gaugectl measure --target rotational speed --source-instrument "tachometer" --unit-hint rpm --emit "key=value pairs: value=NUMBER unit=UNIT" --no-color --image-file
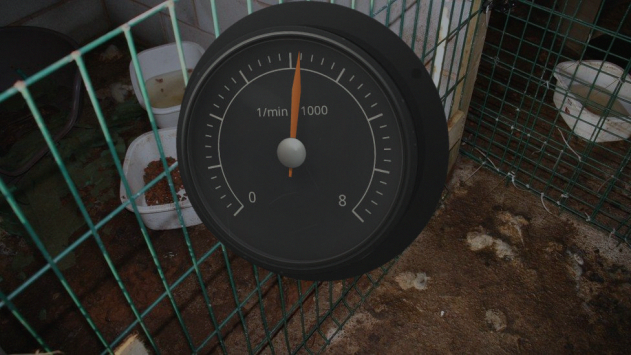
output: value=4200 unit=rpm
